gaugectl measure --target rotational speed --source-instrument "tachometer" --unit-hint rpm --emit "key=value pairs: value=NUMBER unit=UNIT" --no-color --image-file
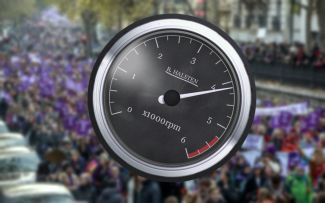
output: value=4125 unit=rpm
